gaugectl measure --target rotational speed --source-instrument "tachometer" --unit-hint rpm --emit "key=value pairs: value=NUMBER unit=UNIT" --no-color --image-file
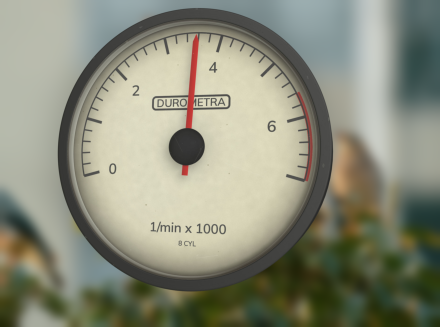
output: value=3600 unit=rpm
